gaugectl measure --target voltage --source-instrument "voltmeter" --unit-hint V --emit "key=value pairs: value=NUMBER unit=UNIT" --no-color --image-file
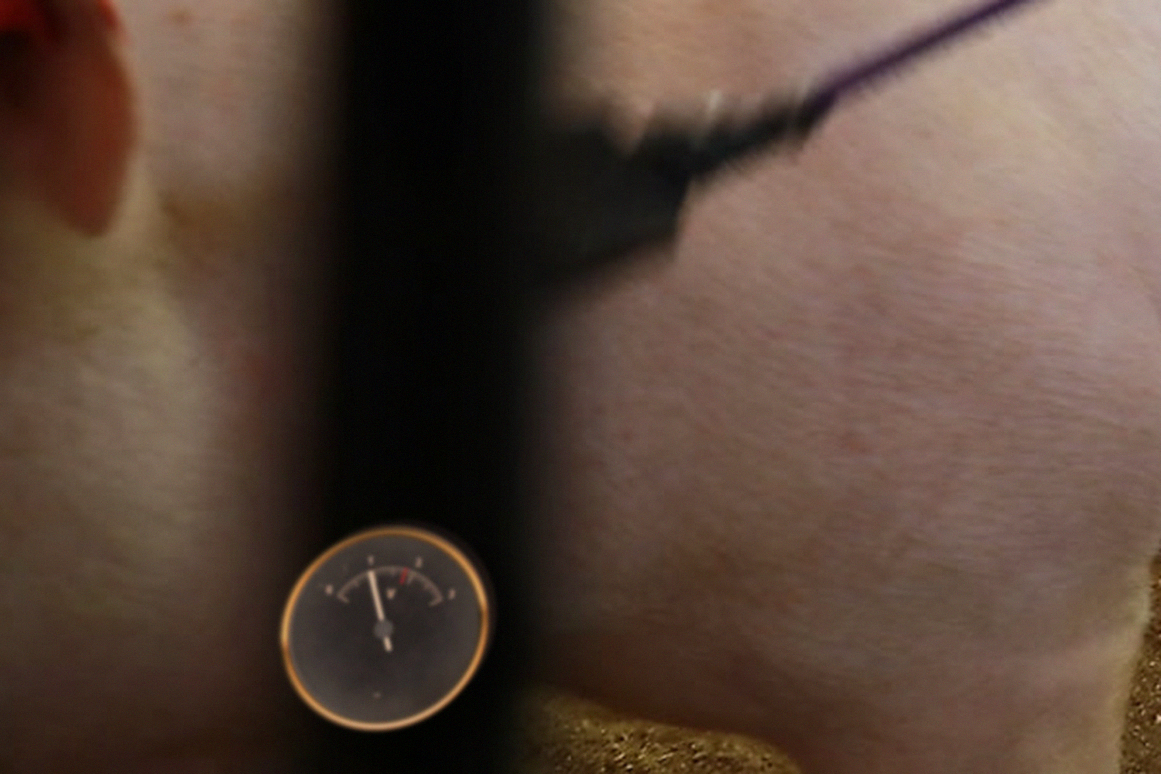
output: value=1 unit=V
